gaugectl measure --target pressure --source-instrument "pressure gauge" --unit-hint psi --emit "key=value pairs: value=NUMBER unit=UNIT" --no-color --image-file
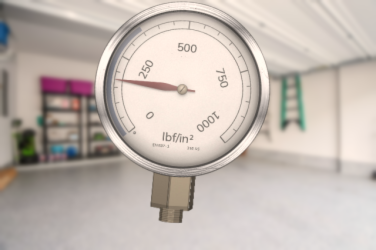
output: value=175 unit=psi
